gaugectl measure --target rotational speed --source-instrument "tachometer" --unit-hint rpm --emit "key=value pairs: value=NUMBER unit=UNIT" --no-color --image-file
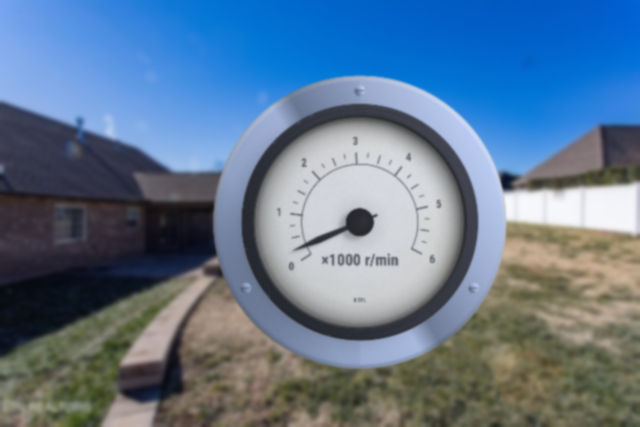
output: value=250 unit=rpm
